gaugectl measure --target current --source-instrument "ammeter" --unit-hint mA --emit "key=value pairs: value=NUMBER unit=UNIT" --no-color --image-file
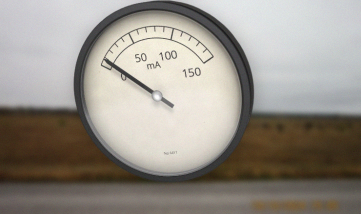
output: value=10 unit=mA
